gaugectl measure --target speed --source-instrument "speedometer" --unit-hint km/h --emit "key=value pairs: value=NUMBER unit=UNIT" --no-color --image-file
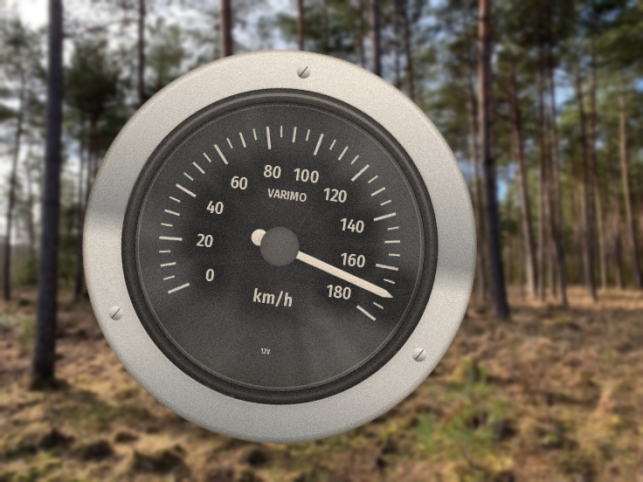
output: value=170 unit=km/h
